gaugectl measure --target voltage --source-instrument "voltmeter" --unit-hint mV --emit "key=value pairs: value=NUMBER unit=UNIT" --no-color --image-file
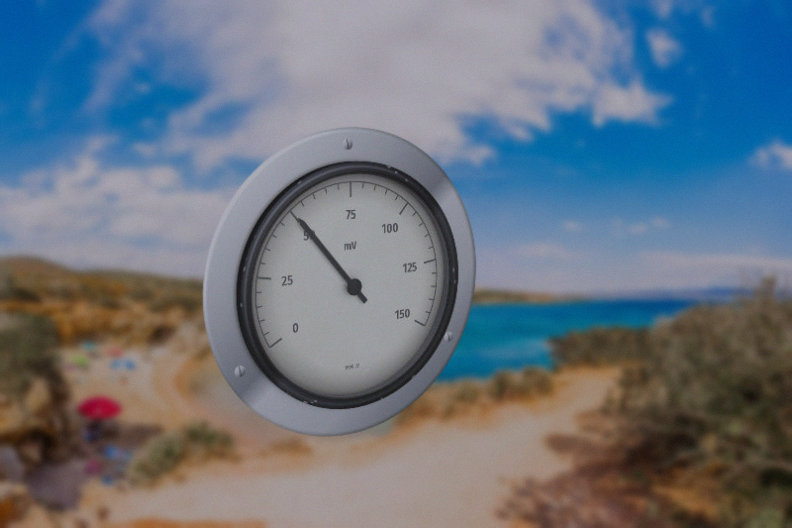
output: value=50 unit=mV
